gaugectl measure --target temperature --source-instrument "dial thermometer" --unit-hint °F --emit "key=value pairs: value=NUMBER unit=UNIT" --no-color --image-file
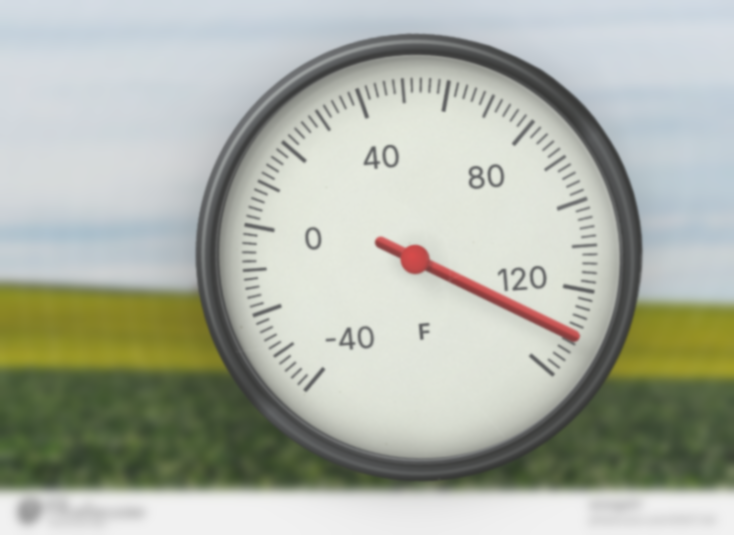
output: value=130 unit=°F
